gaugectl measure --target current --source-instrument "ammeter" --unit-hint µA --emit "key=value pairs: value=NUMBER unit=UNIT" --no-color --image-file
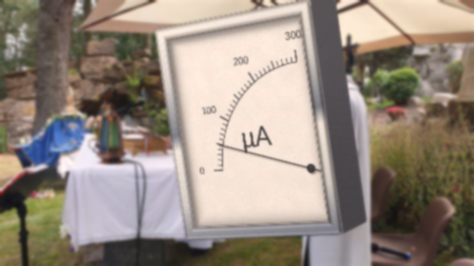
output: value=50 unit=µA
